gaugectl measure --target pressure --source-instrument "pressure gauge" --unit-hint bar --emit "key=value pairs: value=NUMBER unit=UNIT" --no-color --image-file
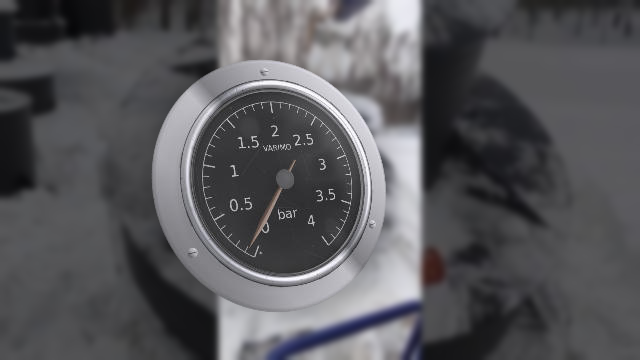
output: value=0.1 unit=bar
